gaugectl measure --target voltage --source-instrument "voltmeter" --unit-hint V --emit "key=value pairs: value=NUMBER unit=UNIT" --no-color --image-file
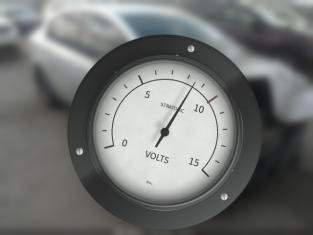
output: value=8.5 unit=V
